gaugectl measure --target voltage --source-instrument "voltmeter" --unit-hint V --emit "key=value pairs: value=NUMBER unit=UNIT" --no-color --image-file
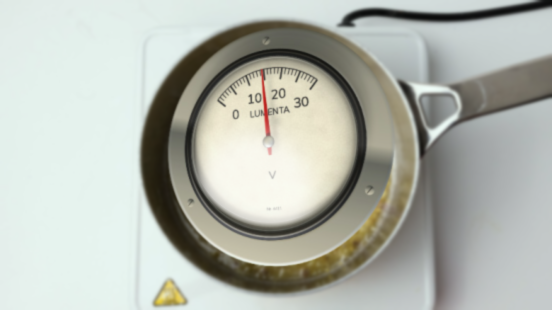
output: value=15 unit=V
